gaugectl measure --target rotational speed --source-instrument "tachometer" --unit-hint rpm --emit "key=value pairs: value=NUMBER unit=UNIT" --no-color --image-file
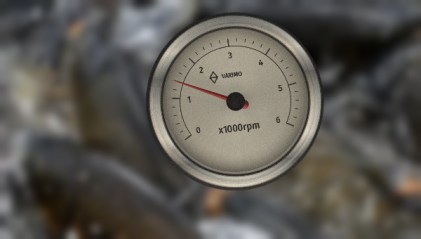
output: value=1400 unit=rpm
